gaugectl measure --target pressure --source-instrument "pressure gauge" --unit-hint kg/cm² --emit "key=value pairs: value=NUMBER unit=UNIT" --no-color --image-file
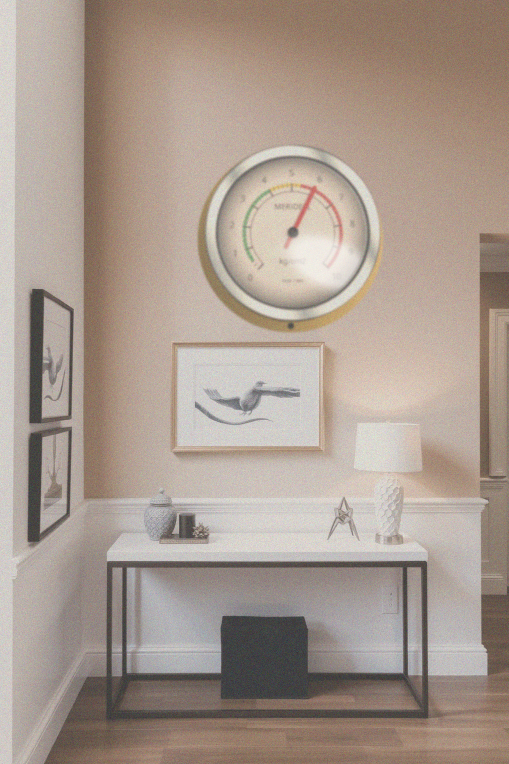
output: value=6 unit=kg/cm²
